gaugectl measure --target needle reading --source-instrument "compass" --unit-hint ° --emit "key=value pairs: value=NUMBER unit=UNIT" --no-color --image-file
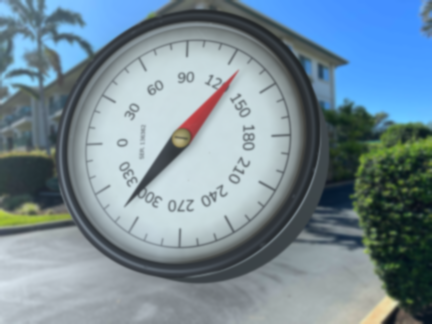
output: value=130 unit=°
